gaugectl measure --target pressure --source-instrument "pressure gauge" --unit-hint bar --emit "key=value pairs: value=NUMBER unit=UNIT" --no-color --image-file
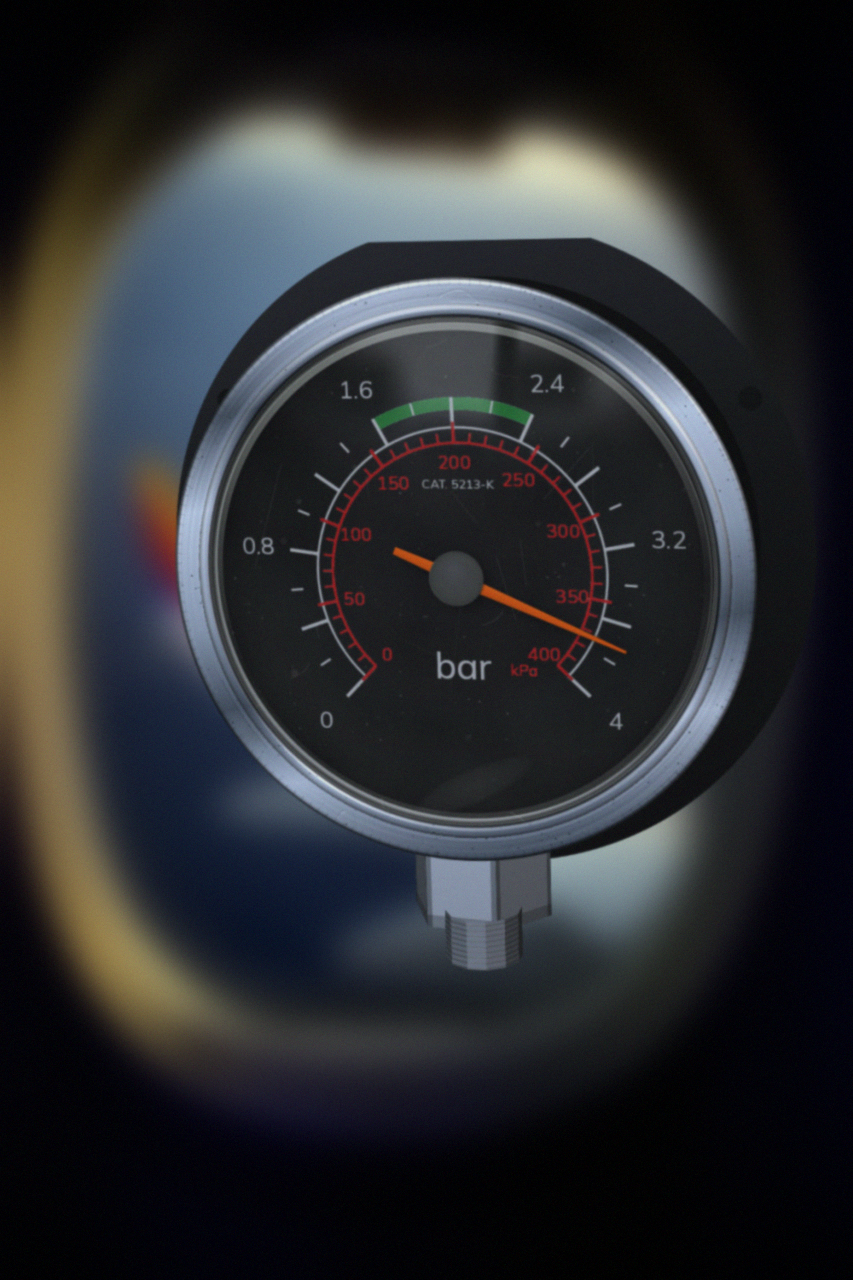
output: value=3.7 unit=bar
